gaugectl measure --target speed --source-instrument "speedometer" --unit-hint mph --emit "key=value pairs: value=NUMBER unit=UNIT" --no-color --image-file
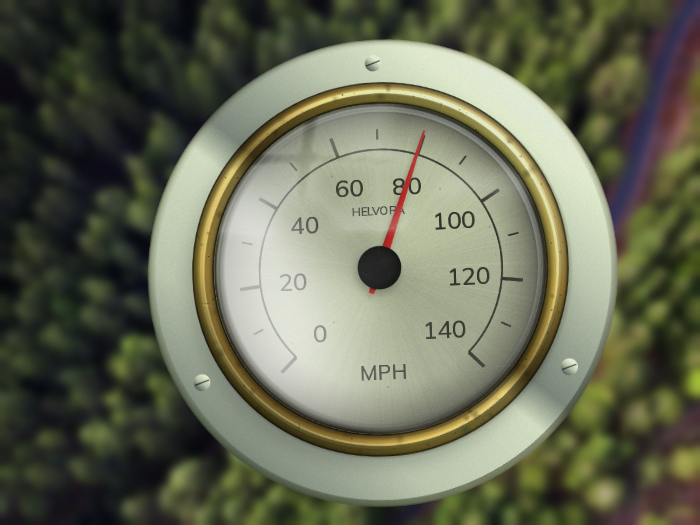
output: value=80 unit=mph
